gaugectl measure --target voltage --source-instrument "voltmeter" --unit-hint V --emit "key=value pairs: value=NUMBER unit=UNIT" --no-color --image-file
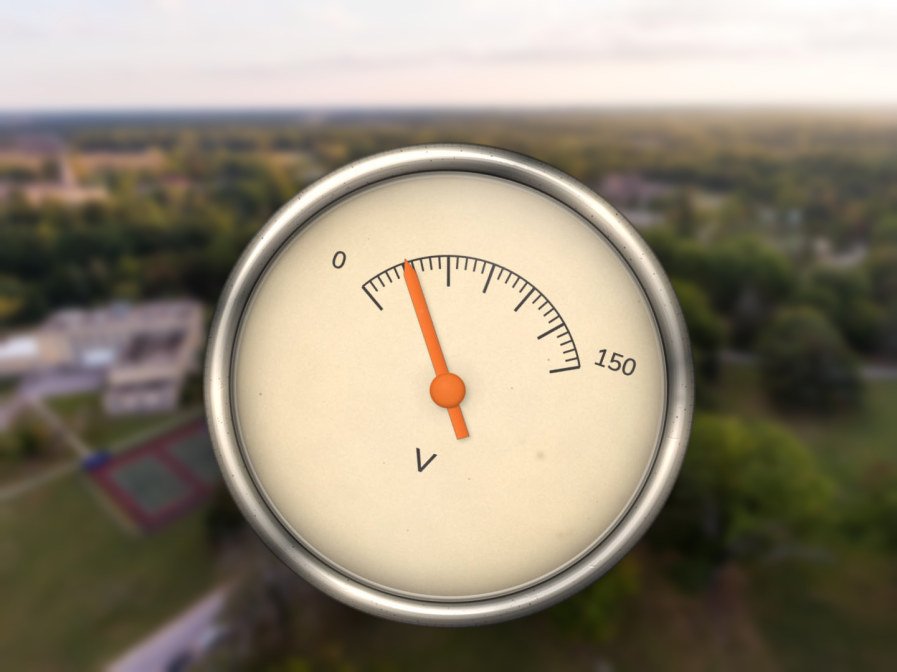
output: value=27.5 unit=V
